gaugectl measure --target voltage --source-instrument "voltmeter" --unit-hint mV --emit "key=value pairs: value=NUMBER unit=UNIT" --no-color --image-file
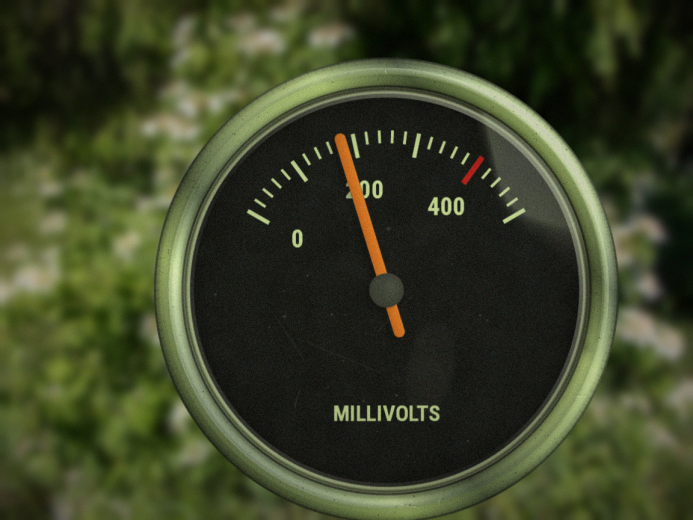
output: value=180 unit=mV
